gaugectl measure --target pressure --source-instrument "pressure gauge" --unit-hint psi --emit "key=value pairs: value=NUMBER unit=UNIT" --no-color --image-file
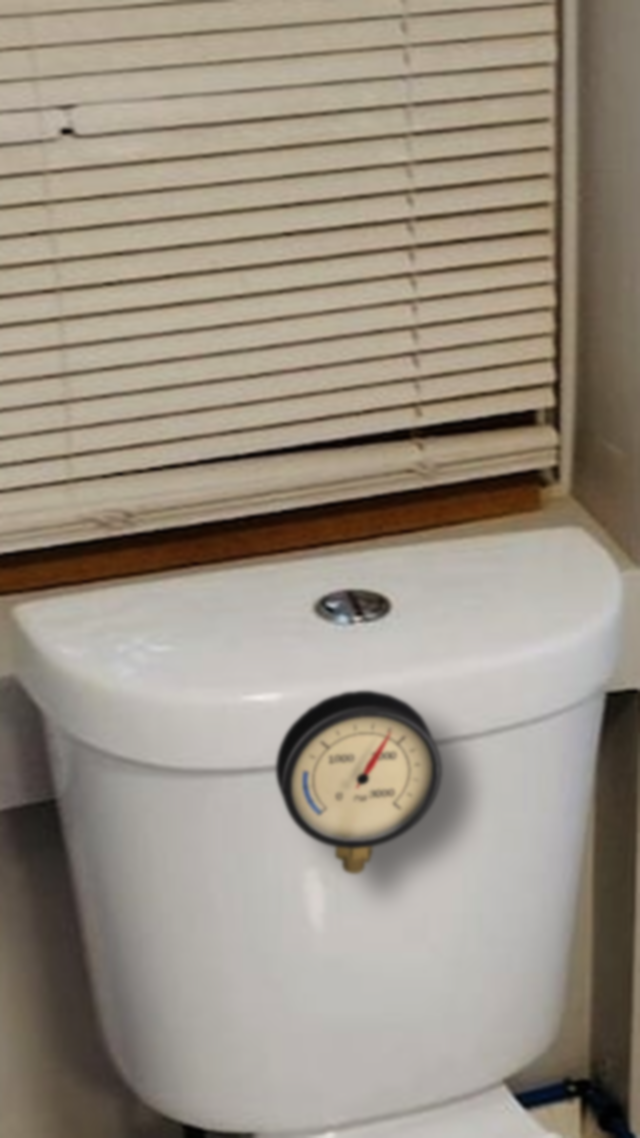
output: value=1800 unit=psi
